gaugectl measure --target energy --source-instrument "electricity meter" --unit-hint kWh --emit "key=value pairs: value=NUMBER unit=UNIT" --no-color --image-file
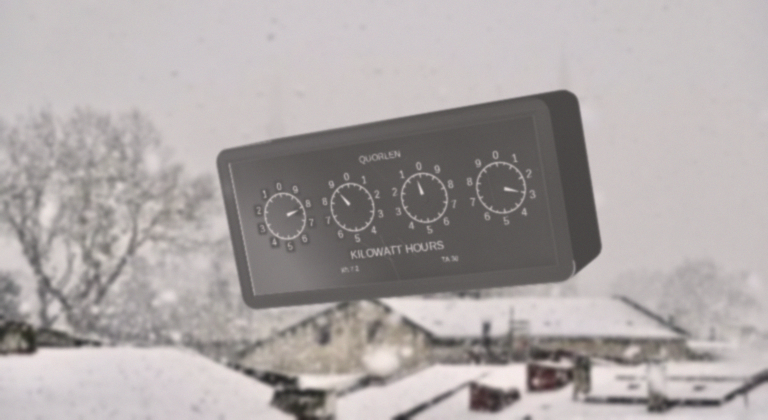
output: value=7903 unit=kWh
